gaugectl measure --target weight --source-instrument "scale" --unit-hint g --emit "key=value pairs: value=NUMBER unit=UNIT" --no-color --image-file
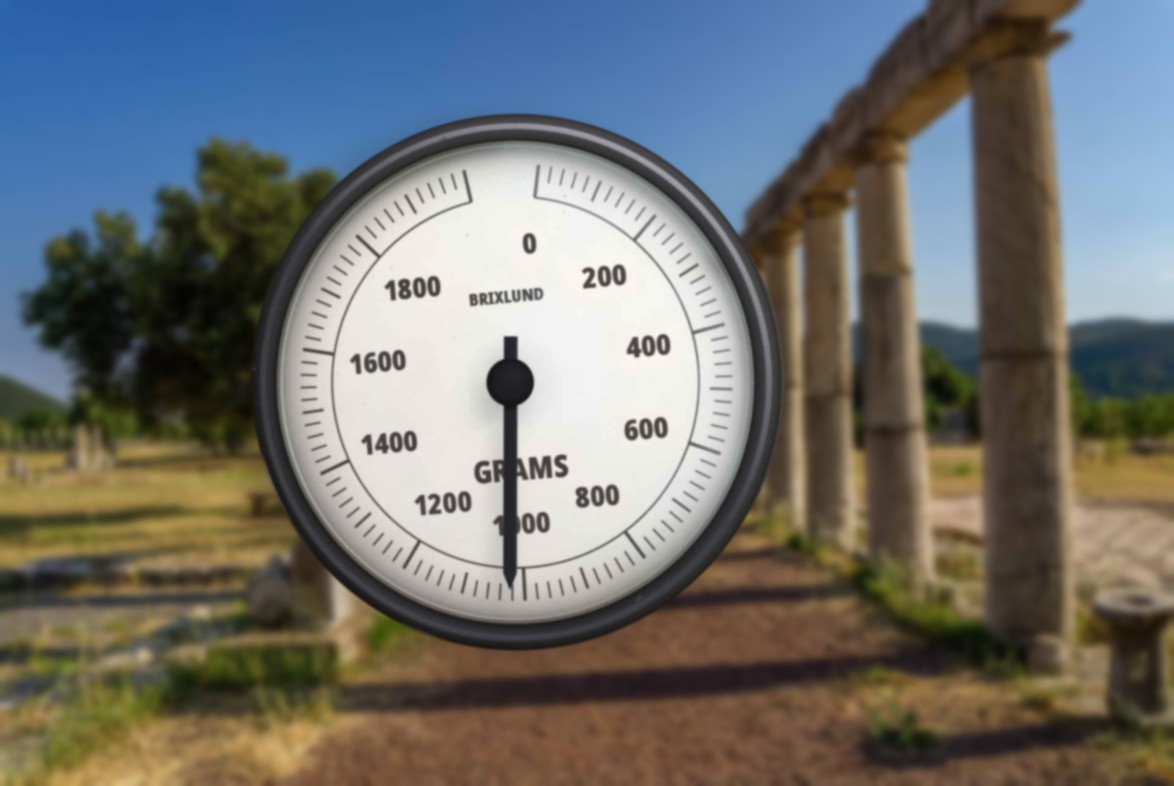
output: value=1020 unit=g
